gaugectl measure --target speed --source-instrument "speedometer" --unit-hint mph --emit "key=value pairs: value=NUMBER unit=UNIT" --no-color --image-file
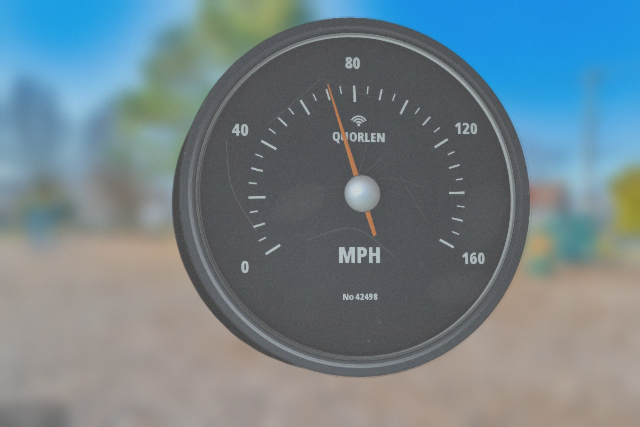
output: value=70 unit=mph
